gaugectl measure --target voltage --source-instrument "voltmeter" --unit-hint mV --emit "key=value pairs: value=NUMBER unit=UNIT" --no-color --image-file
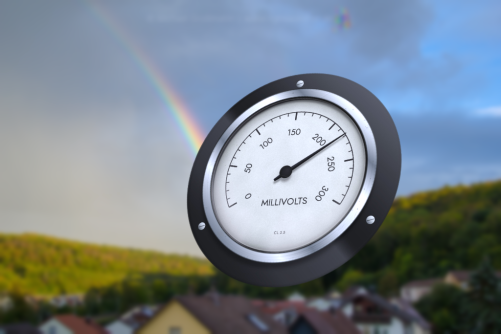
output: value=220 unit=mV
